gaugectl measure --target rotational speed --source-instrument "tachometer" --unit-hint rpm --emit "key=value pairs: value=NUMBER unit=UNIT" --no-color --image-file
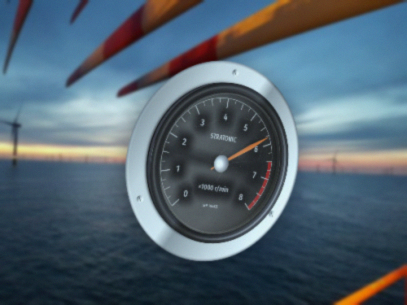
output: value=5750 unit=rpm
